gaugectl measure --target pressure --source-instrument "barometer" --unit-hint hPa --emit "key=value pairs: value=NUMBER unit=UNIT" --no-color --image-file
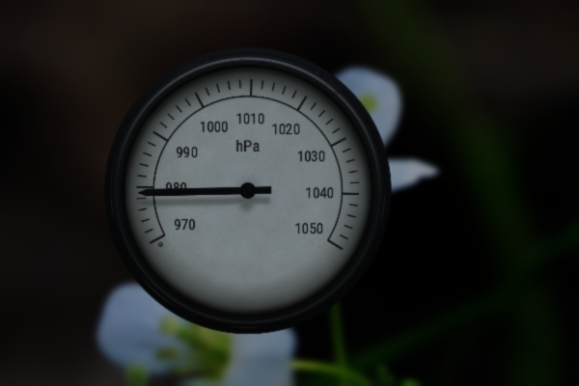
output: value=979 unit=hPa
